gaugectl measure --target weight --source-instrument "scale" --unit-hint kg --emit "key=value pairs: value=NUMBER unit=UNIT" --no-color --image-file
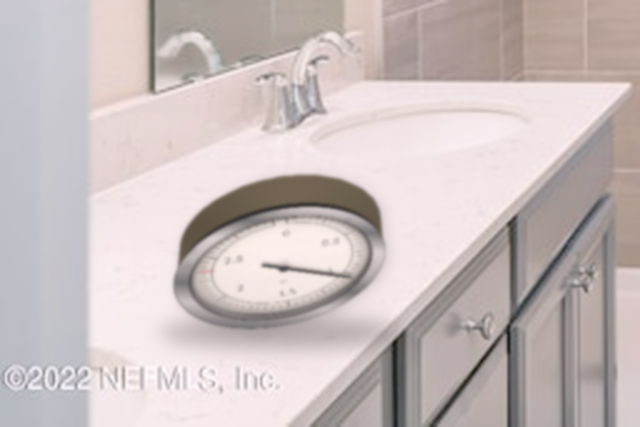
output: value=1 unit=kg
